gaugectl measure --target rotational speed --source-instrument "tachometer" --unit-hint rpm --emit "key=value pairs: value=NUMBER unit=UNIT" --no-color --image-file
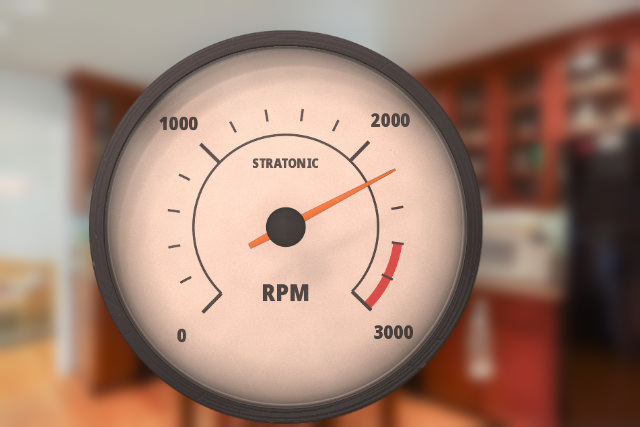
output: value=2200 unit=rpm
